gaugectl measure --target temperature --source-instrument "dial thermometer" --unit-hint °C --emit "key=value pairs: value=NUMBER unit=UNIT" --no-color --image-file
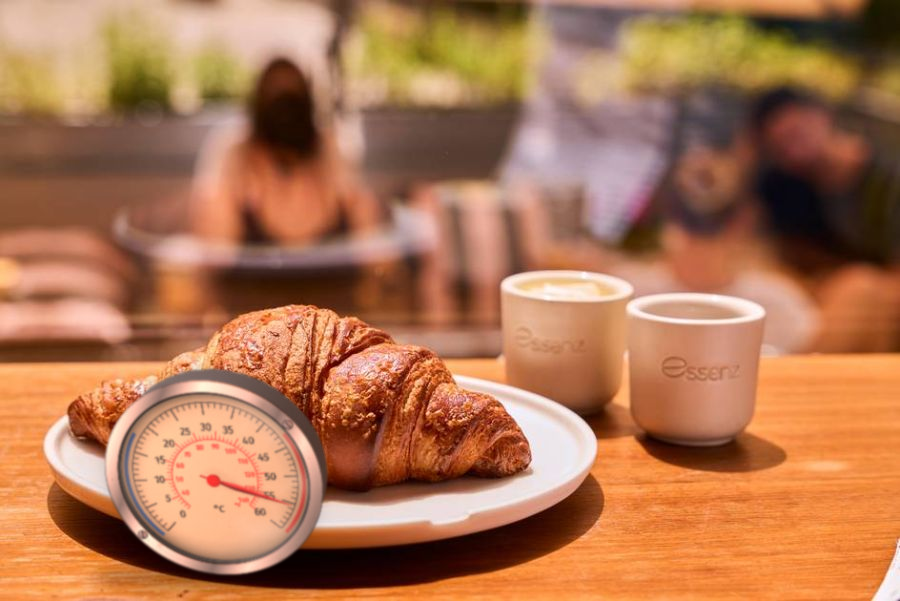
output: value=55 unit=°C
